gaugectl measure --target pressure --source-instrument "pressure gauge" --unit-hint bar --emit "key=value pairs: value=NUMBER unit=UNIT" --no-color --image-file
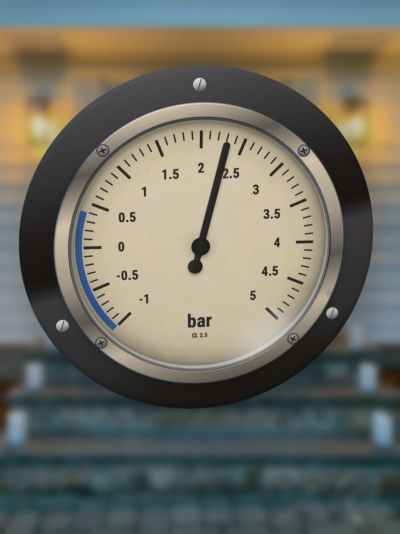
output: value=2.3 unit=bar
